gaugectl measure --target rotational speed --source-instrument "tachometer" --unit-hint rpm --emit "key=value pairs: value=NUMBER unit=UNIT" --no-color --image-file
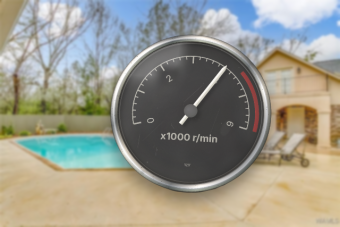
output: value=4000 unit=rpm
